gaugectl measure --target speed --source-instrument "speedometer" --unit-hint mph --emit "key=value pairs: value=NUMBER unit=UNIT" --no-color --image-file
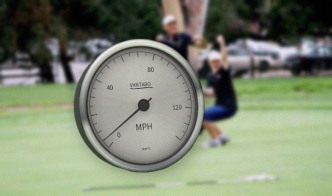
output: value=5 unit=mph
